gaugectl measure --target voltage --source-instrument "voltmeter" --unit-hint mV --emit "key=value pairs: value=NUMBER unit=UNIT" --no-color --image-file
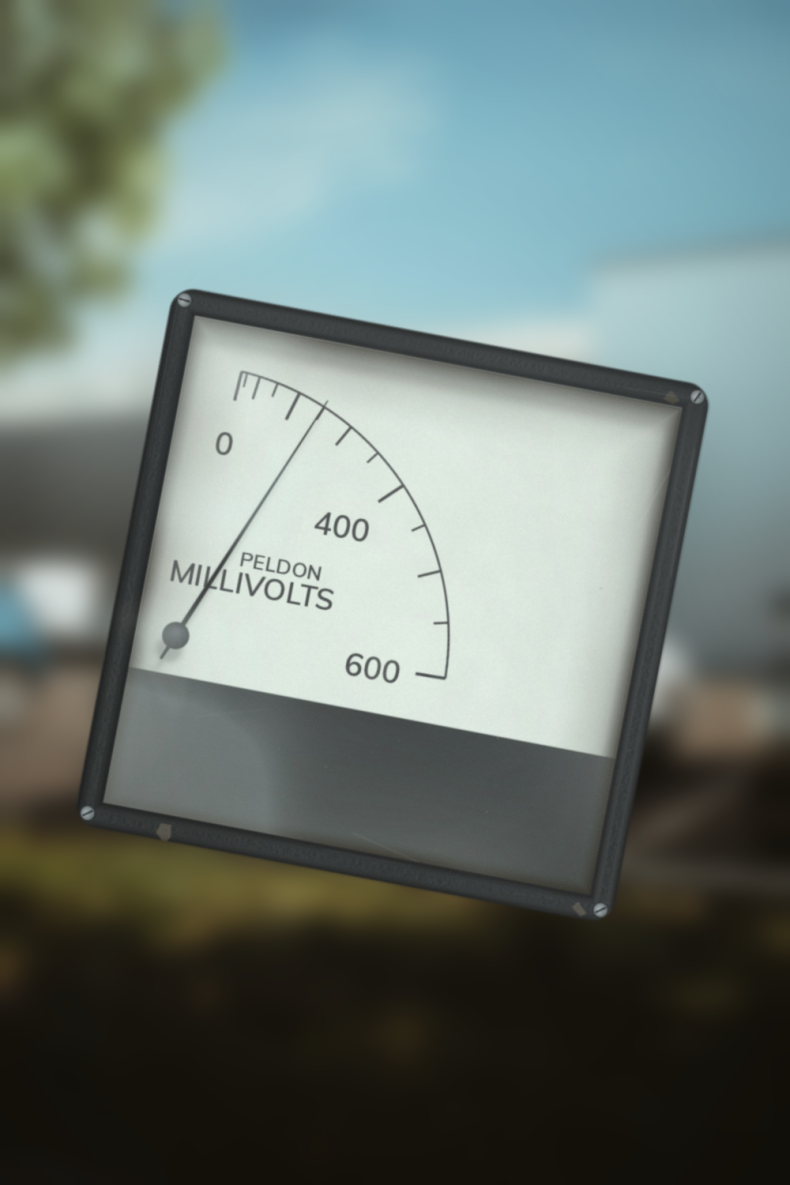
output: value=250 unit=mV
